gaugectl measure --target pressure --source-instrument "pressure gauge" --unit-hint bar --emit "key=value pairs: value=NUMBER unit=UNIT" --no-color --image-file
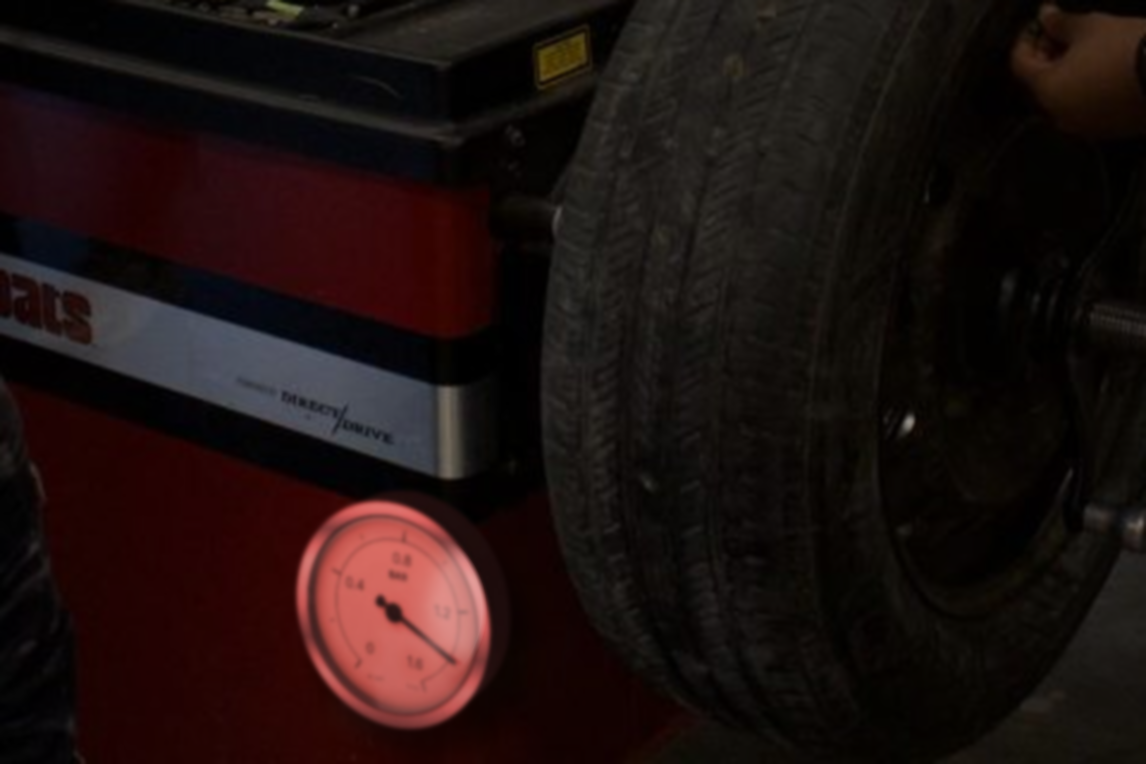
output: value=1.4 unit=bar
